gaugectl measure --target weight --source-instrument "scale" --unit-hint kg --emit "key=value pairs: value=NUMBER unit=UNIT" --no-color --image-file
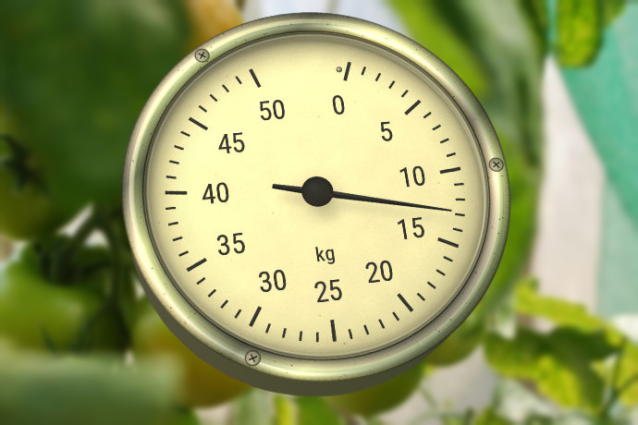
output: value=13 unit=kg
